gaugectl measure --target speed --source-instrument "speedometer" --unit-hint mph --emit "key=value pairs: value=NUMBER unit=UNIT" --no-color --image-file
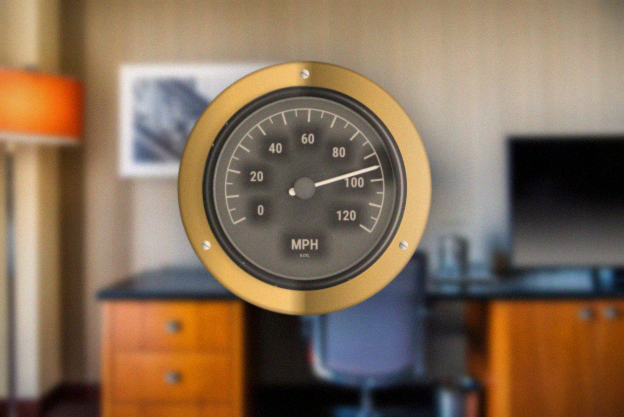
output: value=95 unit=mph
